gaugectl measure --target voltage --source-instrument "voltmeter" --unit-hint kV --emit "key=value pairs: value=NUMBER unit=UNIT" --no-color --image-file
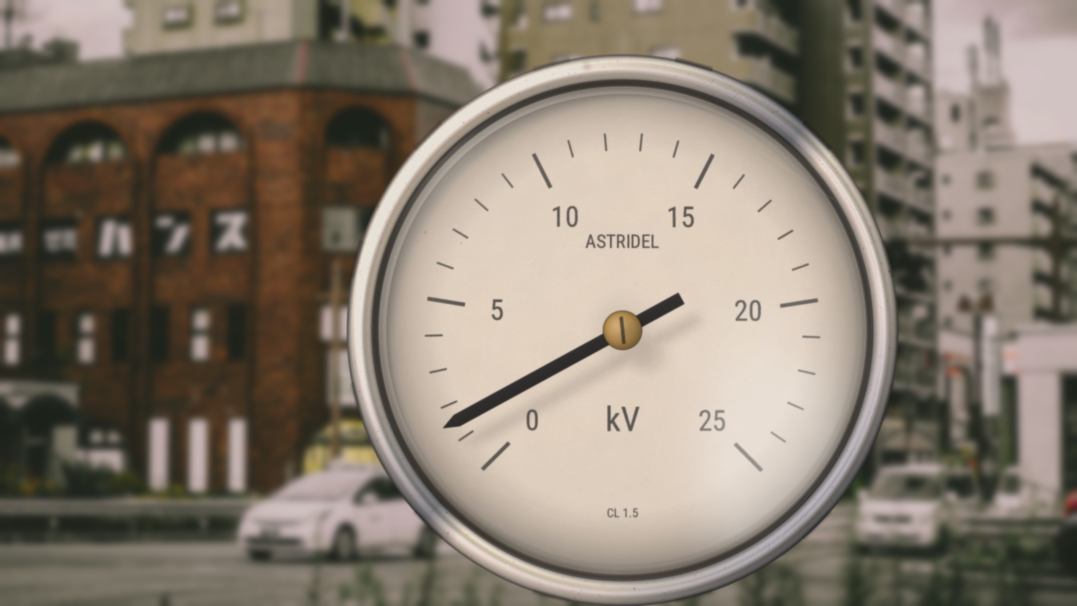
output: value=1.5 unit=kV
